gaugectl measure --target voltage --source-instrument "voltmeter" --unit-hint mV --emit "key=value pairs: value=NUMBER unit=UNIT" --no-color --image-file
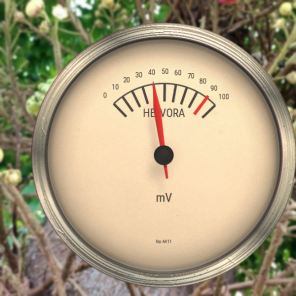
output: value=40 unit=mV
